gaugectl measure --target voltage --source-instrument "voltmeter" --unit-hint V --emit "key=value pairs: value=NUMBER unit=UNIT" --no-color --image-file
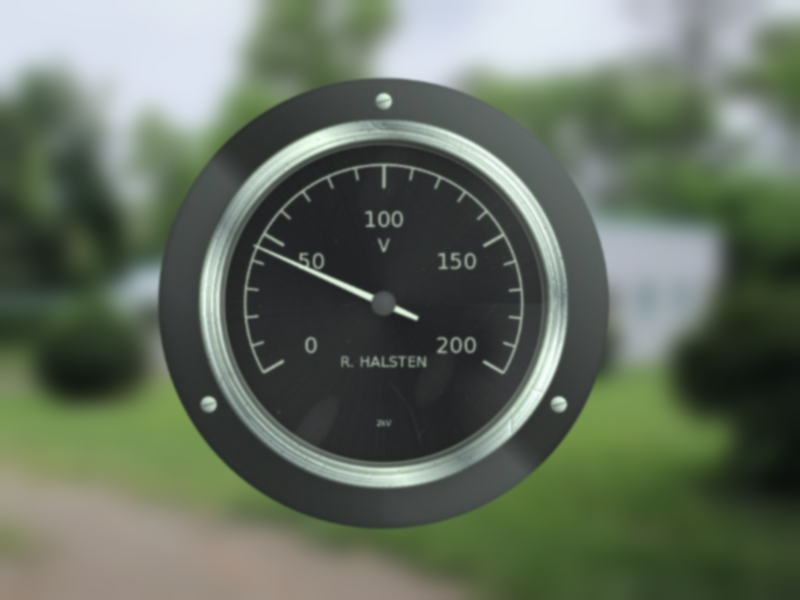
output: value=45 unit=V
